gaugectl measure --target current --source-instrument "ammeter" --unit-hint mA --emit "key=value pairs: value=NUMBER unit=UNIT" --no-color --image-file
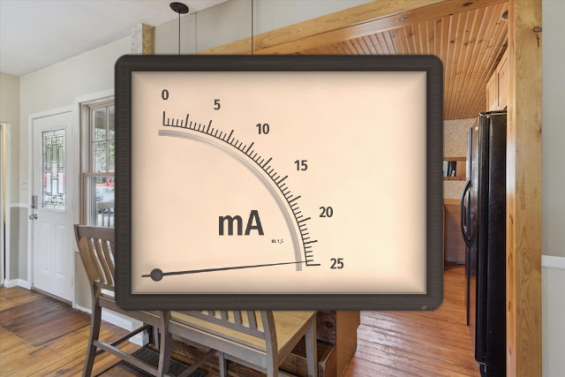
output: value=24.5 unit=mA
